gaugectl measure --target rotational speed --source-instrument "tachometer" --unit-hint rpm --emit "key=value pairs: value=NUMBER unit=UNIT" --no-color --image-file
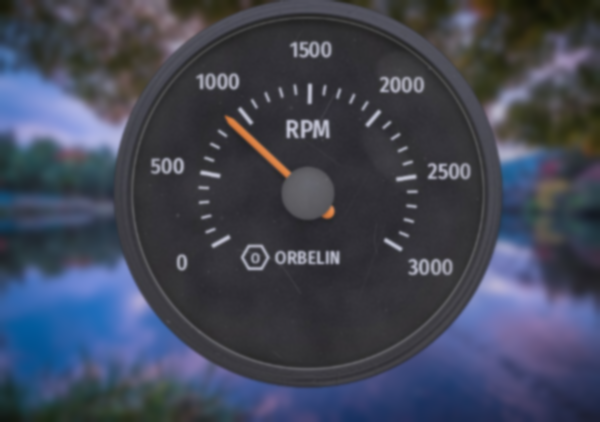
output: value=900 unit=rpm
